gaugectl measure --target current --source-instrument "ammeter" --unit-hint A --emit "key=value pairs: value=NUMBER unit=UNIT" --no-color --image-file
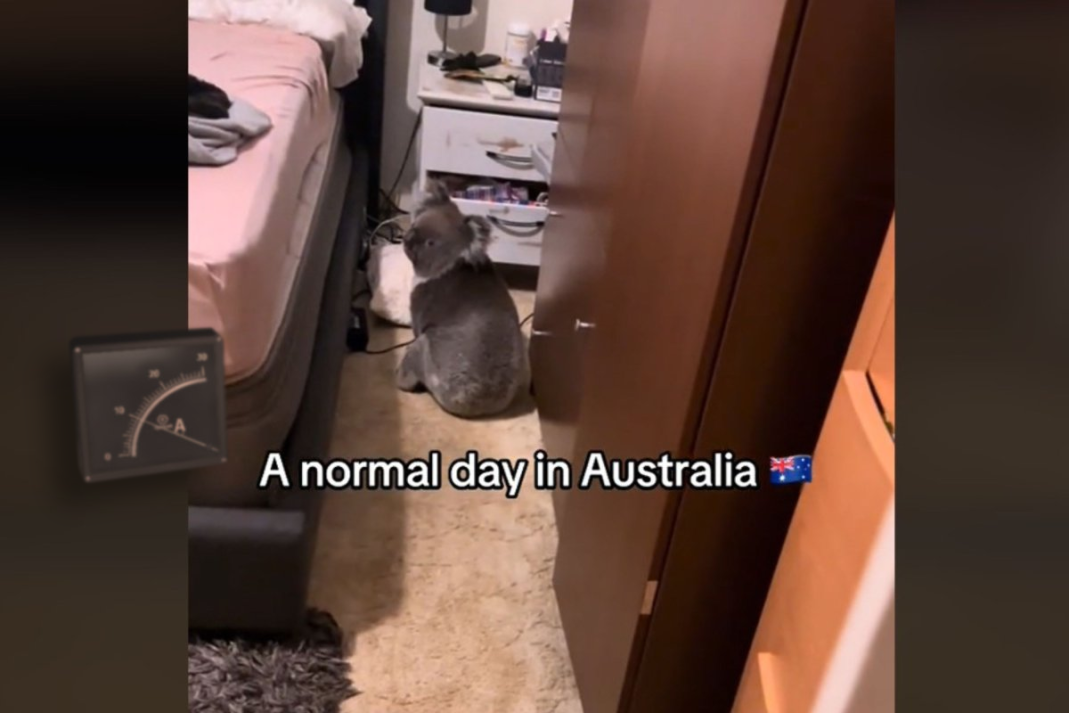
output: value=10 unit=A
